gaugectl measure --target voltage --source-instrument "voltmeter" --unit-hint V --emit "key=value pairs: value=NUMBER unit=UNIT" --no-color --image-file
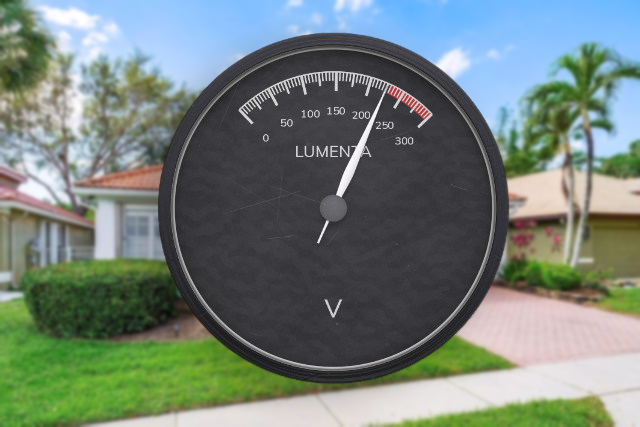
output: value=225 unit=V
